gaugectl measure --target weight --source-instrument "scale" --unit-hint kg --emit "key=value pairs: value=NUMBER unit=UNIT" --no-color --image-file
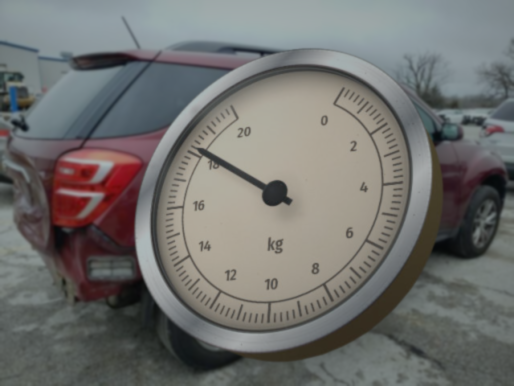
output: value=18.2 unit=kg
